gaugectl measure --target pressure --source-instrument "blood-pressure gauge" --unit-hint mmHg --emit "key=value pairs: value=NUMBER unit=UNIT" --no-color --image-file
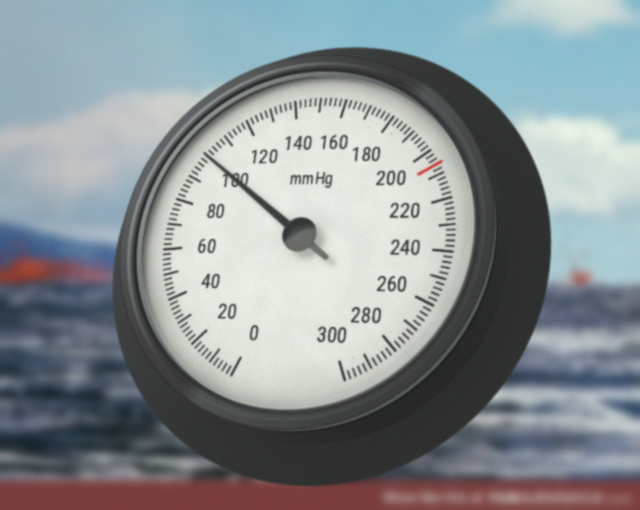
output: value=100 unit=mmHg
